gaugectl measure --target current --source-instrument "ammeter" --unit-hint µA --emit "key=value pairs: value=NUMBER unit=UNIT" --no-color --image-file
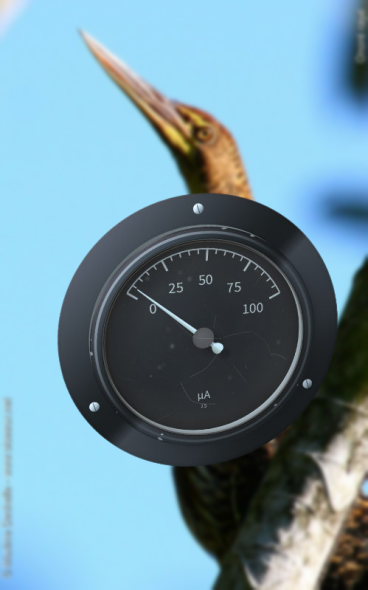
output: value=5 unit=µA
